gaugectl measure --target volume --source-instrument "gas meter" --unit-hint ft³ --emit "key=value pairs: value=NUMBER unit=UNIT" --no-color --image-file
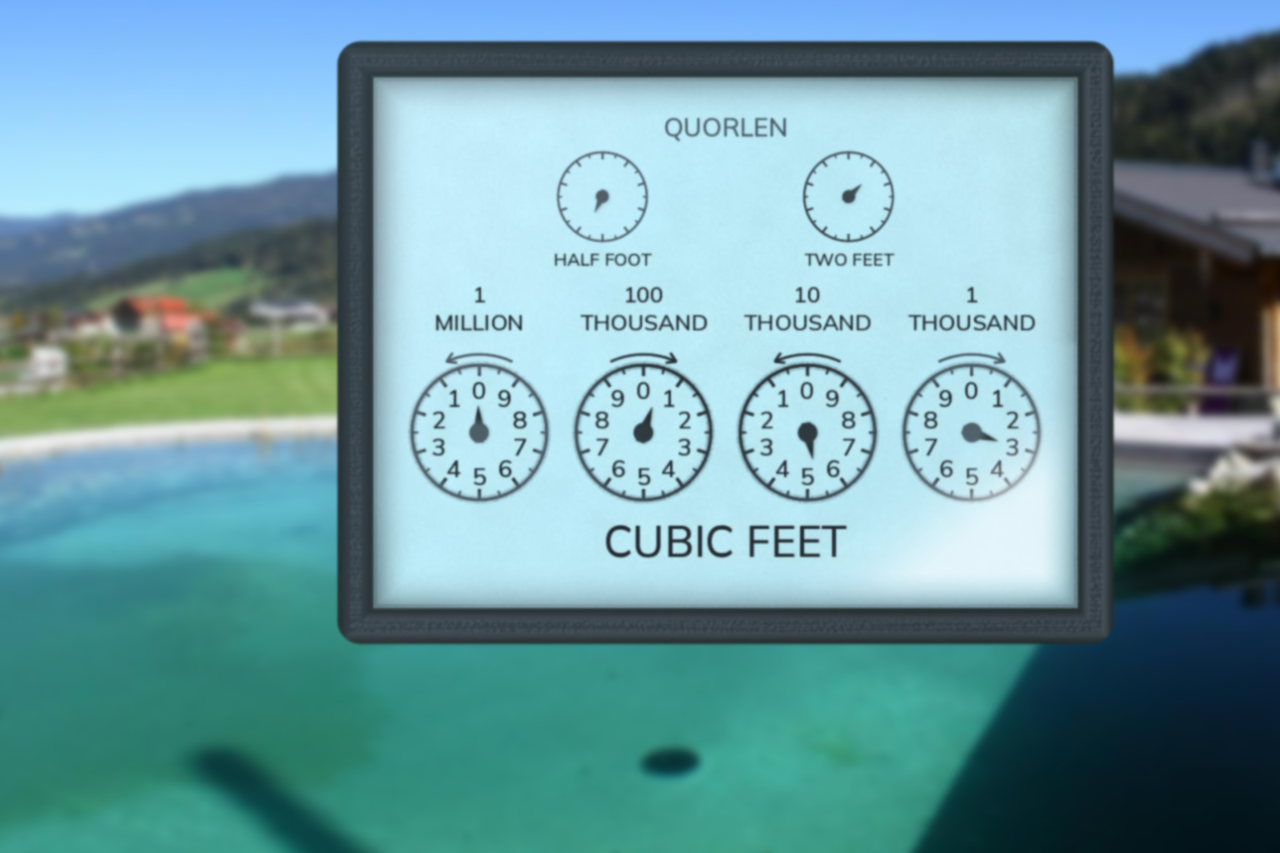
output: value=5300 unit=ft³
